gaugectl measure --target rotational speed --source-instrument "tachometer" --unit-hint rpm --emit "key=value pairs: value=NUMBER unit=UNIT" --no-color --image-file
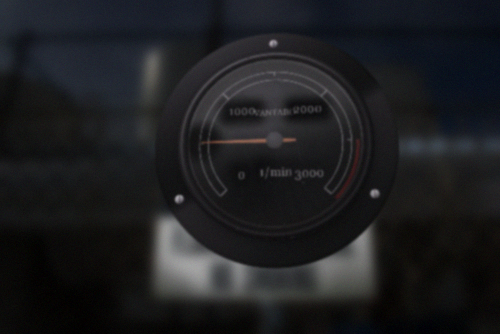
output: value=500 unit=rpm
